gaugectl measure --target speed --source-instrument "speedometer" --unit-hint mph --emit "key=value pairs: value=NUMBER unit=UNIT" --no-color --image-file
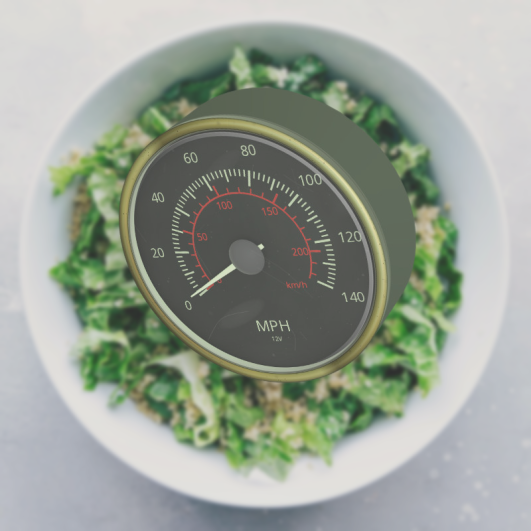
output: value=2 unit=mph
